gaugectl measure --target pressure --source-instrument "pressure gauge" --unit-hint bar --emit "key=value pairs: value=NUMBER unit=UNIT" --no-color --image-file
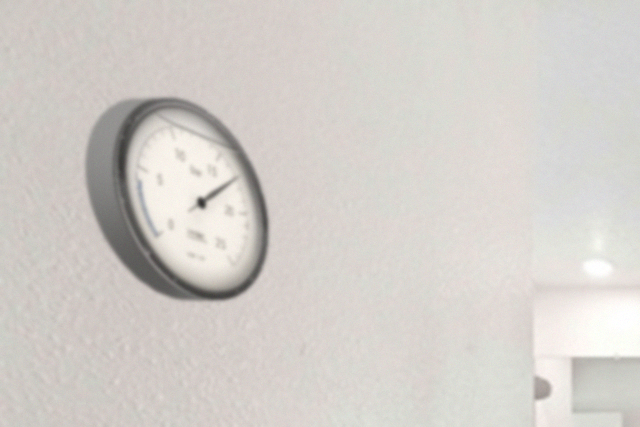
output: value=17 unit=bar
